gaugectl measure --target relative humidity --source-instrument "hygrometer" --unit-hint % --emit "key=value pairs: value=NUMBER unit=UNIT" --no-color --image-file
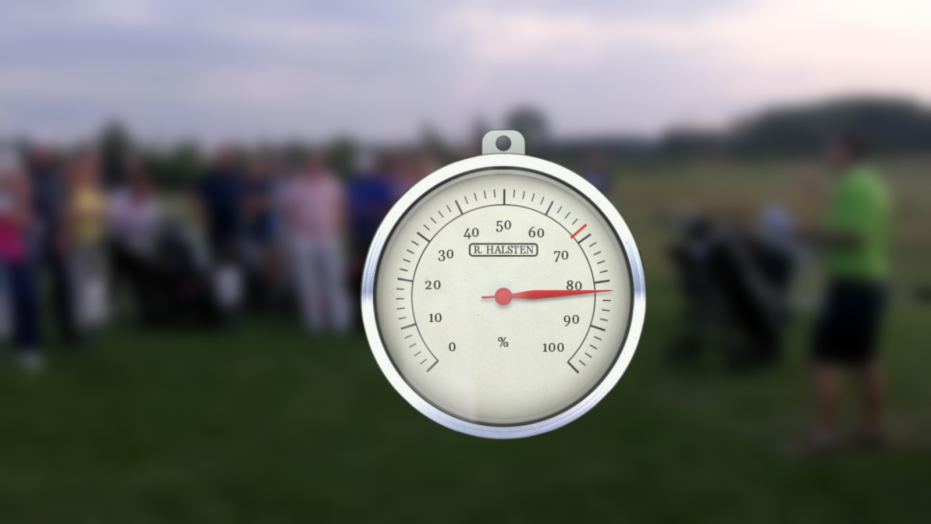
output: value=82 unit=%
